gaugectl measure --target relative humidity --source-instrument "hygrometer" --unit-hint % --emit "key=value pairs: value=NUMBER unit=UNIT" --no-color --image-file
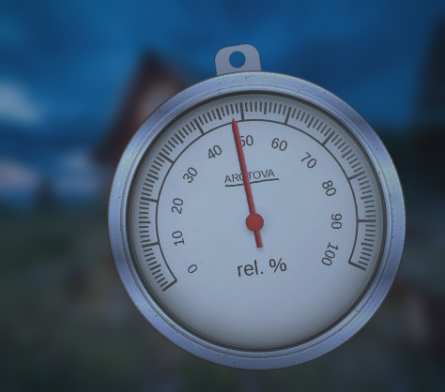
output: value=48 unit=%
